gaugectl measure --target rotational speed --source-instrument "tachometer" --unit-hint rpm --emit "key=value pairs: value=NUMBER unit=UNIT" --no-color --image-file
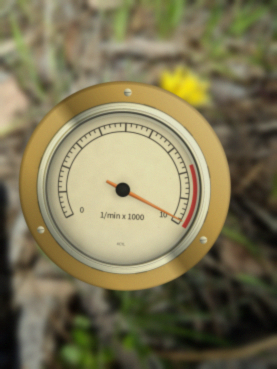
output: value=9800 unit=rpm
